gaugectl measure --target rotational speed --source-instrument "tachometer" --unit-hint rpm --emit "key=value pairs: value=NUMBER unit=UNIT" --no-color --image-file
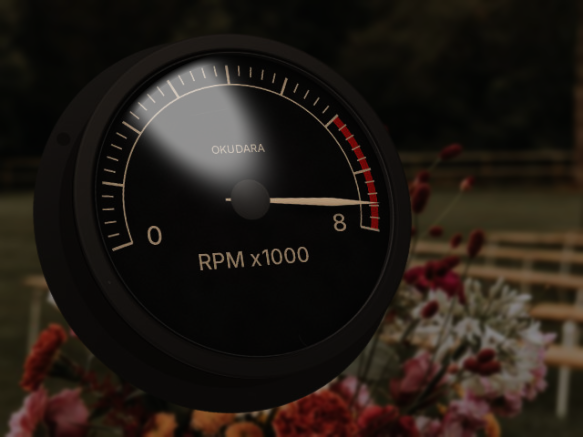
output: value=7600 unit=rpm
